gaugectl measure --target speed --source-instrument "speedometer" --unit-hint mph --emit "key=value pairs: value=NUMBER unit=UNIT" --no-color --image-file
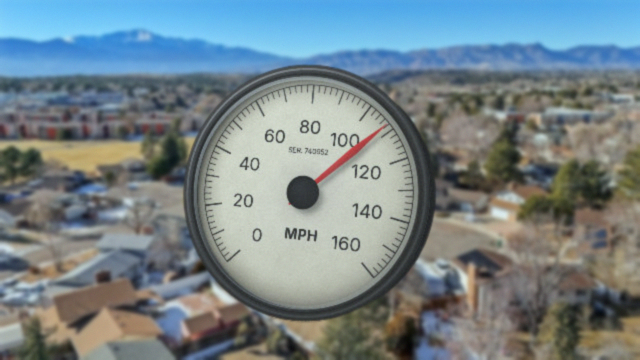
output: value=108 unit=mph
